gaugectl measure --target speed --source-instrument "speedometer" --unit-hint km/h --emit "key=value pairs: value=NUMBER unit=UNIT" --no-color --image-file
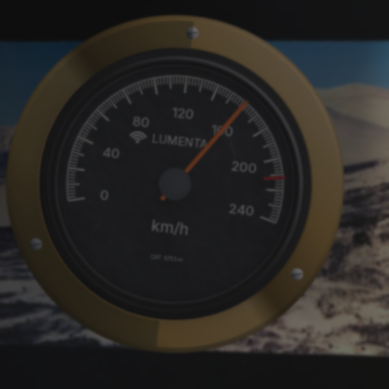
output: value=160 unit=km/h
